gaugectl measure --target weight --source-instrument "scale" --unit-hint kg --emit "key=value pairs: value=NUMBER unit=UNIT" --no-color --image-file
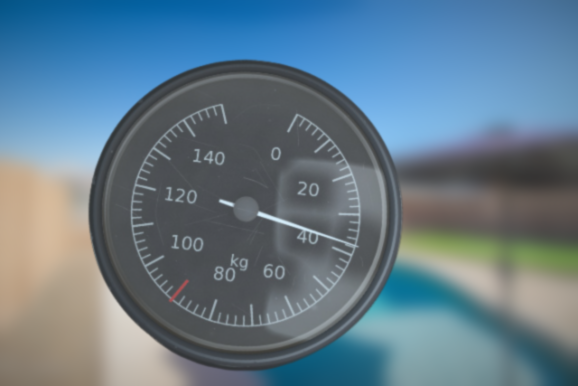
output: value=38 unit=kg
